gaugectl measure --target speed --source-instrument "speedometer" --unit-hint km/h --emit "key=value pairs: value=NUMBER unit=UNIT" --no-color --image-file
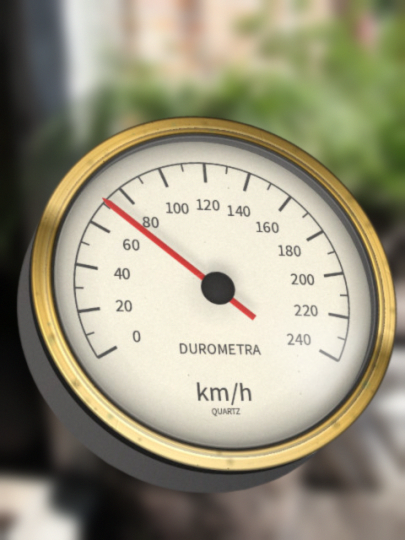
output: value=70 unit=km/h
